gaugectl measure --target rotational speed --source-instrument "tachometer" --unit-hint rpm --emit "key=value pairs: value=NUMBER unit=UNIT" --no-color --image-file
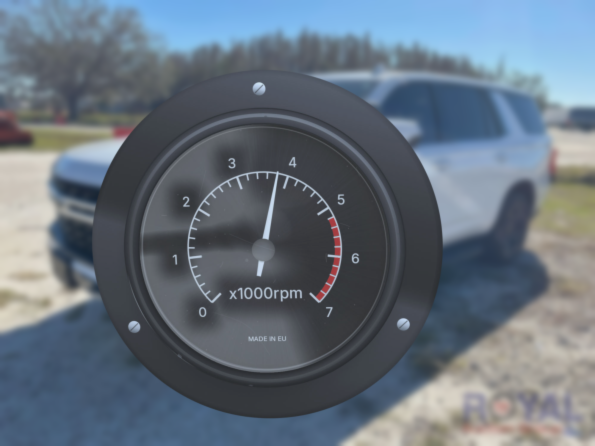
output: value=3800 unit=rpm
